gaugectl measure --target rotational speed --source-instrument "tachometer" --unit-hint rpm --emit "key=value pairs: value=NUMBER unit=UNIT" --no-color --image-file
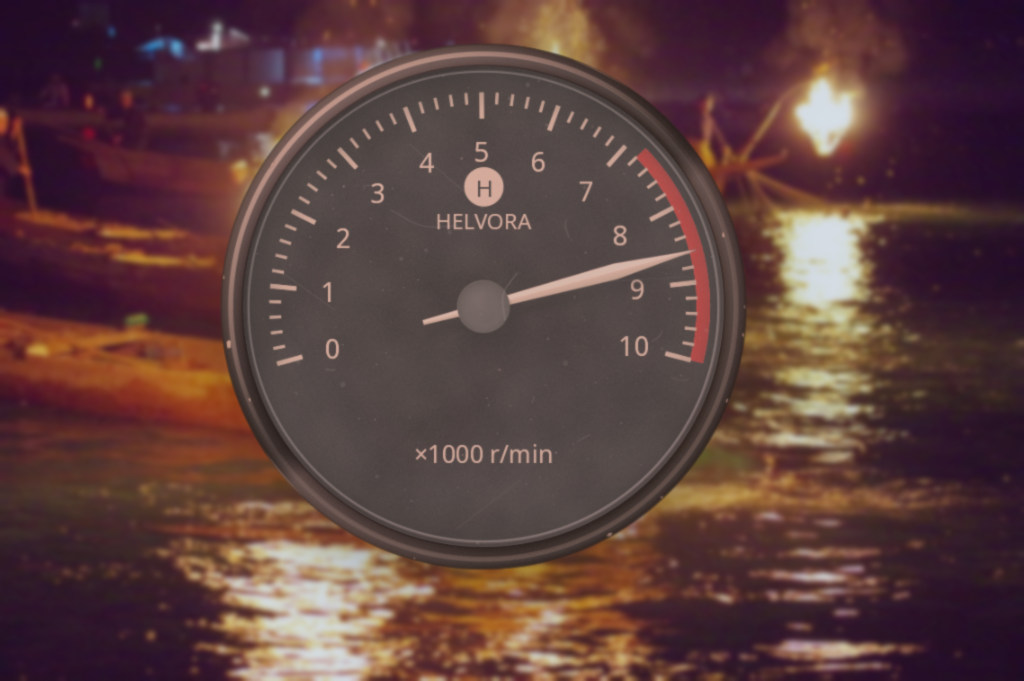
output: value=8600 unit=rpm
